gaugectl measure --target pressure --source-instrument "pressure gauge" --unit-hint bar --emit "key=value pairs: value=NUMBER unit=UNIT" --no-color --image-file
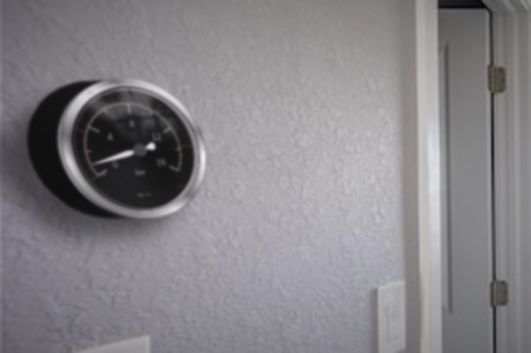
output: value=1 unit=bar
